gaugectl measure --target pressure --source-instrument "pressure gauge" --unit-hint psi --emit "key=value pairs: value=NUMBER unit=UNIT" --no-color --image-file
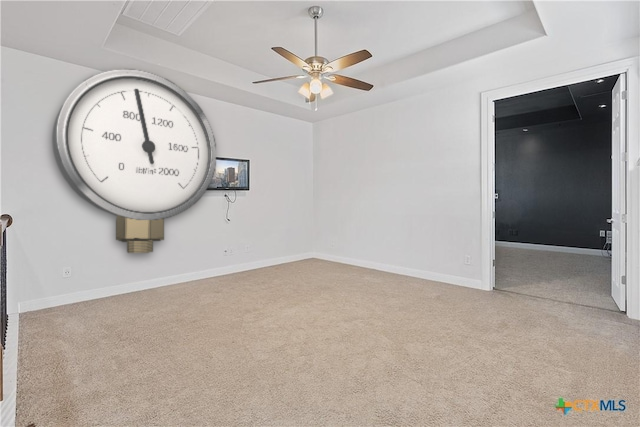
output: value=900 unit=psi
